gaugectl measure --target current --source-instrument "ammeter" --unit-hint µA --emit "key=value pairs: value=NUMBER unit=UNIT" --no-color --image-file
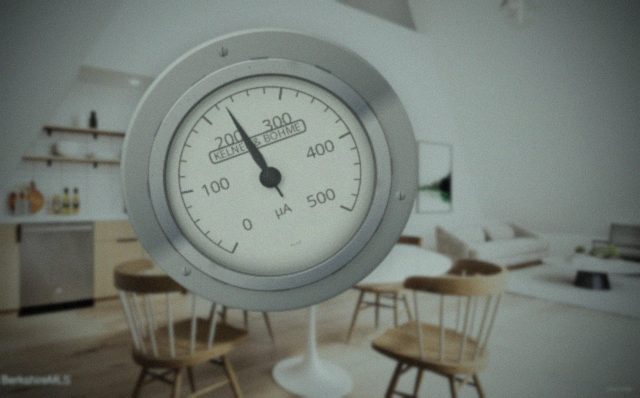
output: value=230 unit=µA
